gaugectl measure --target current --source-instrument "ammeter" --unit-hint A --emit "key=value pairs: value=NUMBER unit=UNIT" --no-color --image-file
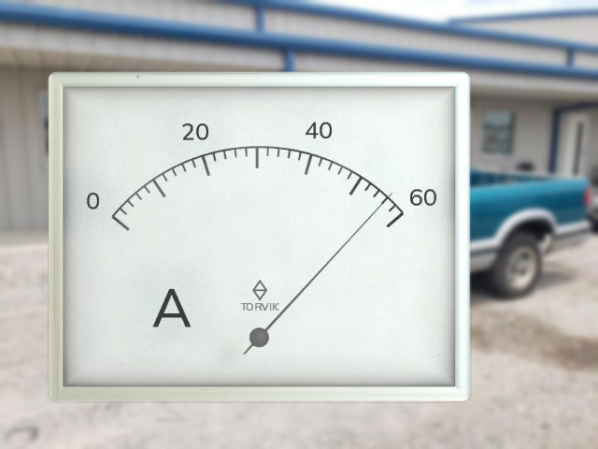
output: value=56 unit=A
